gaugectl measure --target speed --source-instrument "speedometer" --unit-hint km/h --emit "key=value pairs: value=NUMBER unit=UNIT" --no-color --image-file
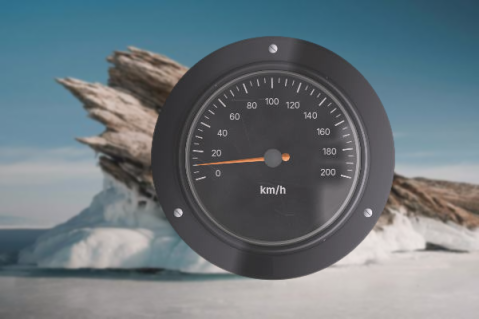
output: value=10 unit=km/h
